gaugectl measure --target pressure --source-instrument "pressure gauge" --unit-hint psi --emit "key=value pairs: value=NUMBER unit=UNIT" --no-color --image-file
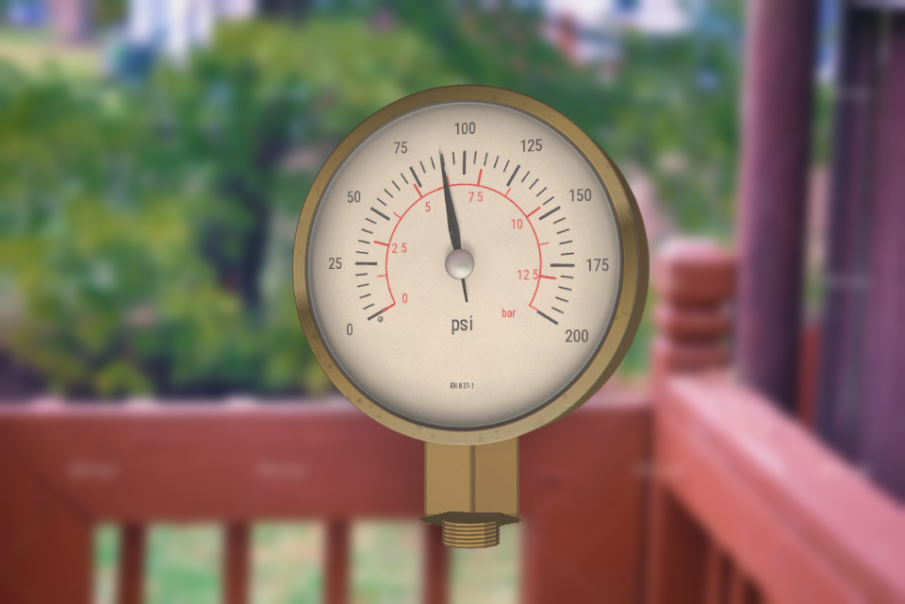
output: value=90 unit=psi
